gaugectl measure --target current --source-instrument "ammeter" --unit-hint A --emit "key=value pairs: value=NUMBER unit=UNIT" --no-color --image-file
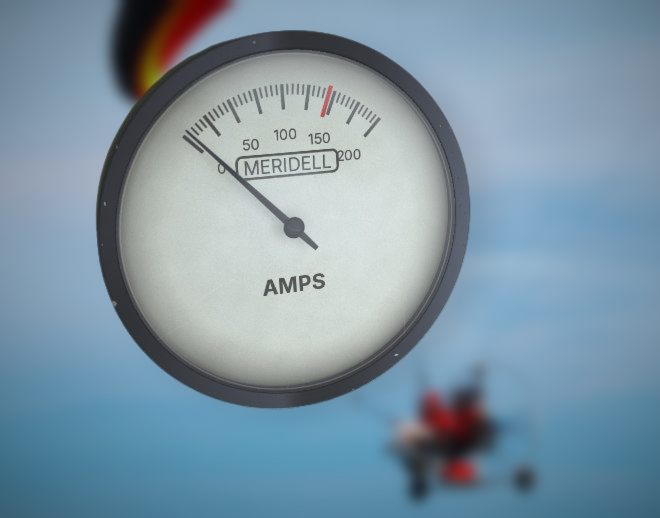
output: value=5 unit=A
